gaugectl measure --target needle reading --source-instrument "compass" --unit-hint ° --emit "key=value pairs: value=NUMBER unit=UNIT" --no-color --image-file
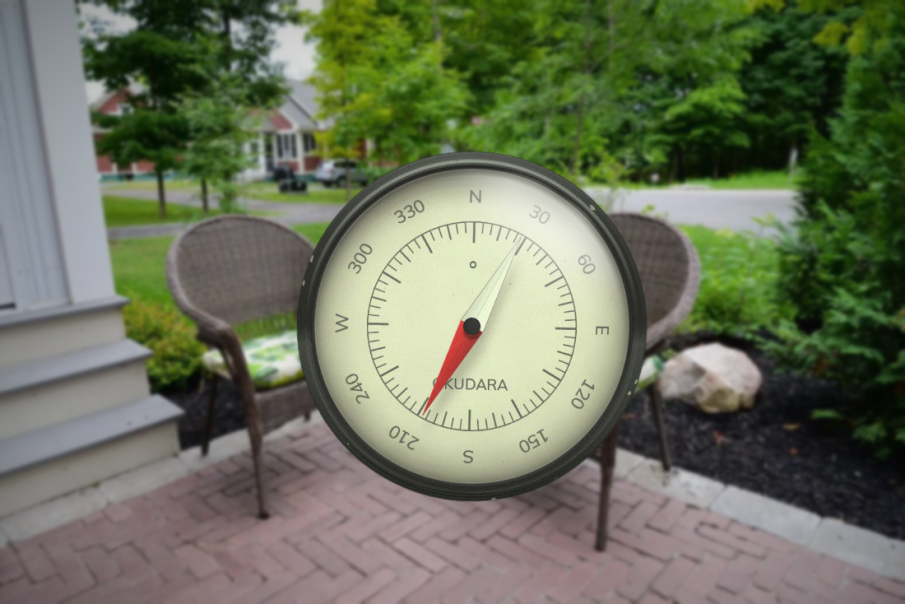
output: value=207.5 unit=°
